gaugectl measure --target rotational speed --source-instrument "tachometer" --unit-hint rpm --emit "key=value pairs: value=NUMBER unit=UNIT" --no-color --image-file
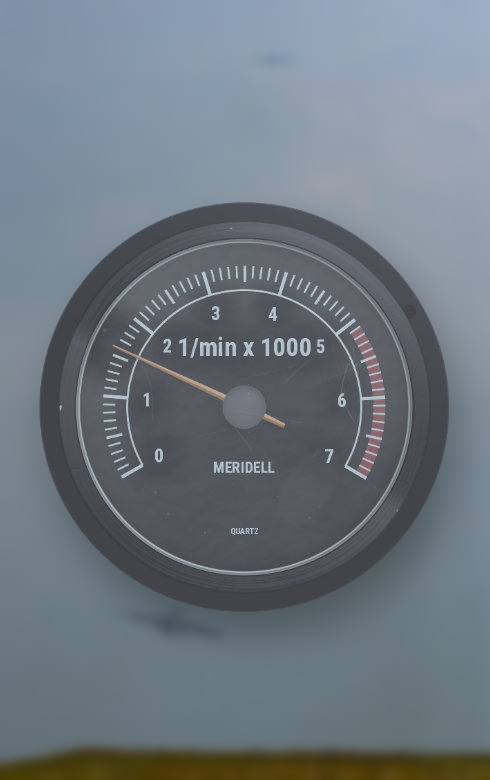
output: value=1600 unit=rpm
